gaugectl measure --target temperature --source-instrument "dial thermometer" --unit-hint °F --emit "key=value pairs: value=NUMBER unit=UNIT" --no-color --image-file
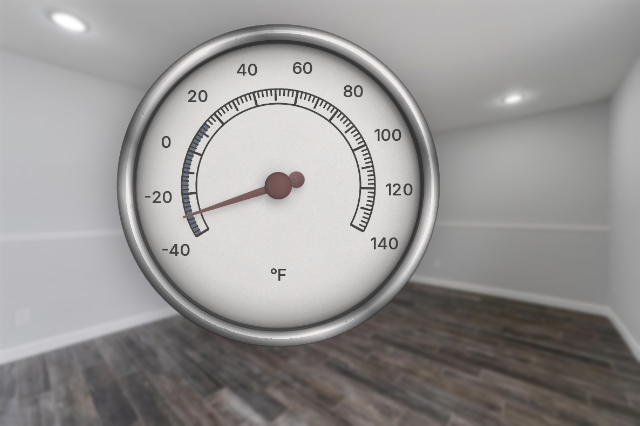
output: value=-30 unit=°F
